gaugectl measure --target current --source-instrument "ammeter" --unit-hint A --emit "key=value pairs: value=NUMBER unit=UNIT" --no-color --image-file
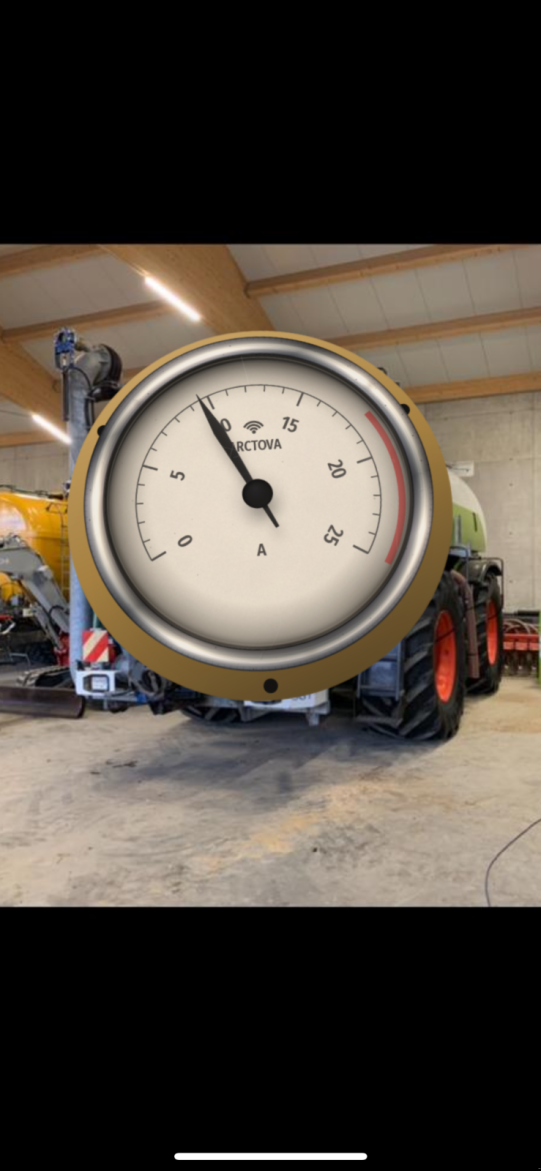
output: value=9.5 unit=A
